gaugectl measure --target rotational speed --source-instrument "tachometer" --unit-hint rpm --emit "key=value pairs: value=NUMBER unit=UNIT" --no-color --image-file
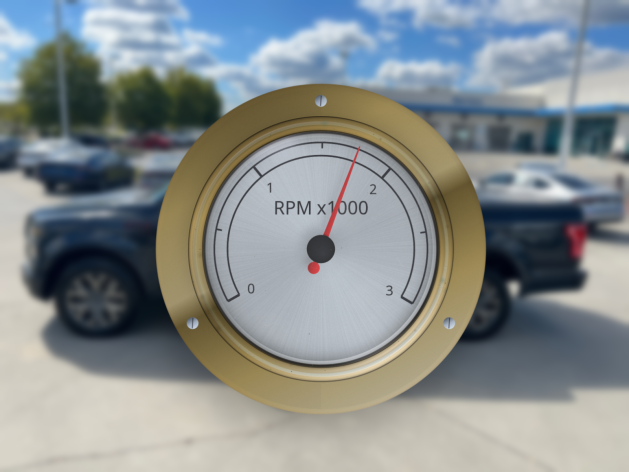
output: value=1750 unit=rpm
